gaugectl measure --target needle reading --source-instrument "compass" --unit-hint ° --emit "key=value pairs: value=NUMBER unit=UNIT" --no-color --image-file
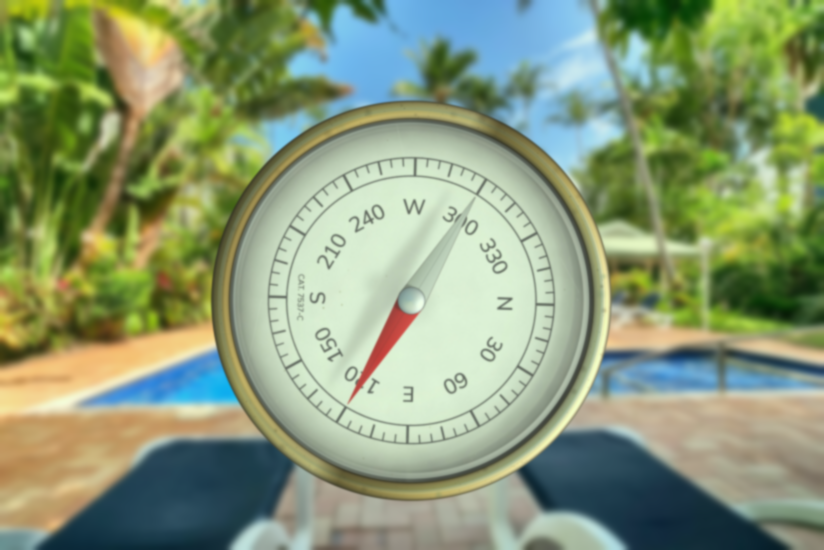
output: value=120 unit=°
